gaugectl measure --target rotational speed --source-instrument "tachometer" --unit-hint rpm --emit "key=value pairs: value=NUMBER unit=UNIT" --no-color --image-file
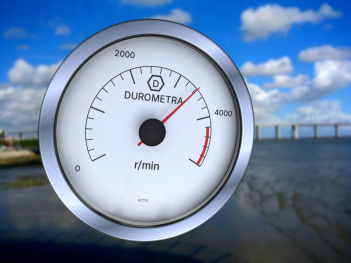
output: value=3400 unit=rpm
